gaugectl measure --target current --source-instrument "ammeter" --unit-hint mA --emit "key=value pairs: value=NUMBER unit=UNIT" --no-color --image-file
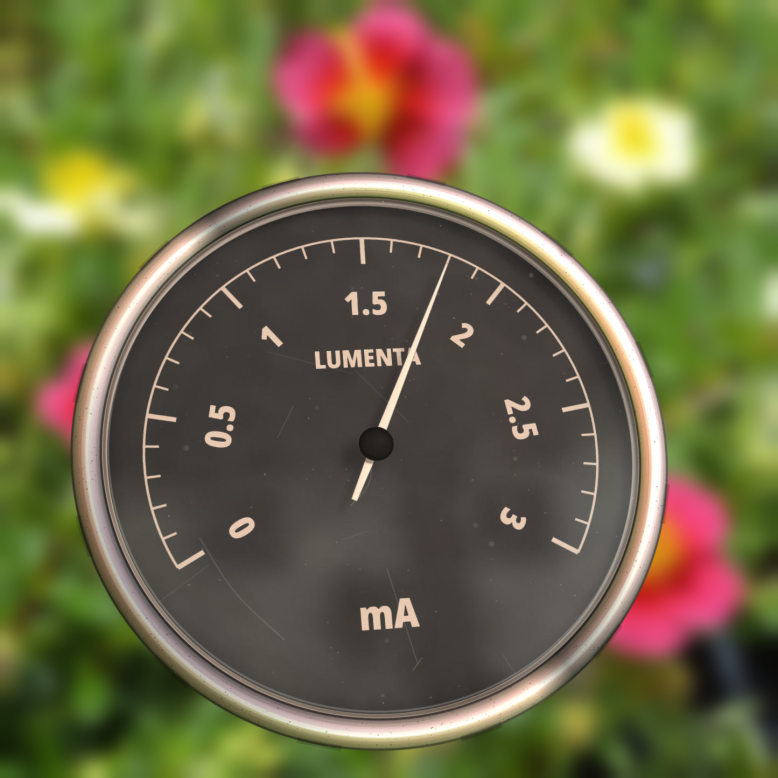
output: value=1.8 unit=mA
